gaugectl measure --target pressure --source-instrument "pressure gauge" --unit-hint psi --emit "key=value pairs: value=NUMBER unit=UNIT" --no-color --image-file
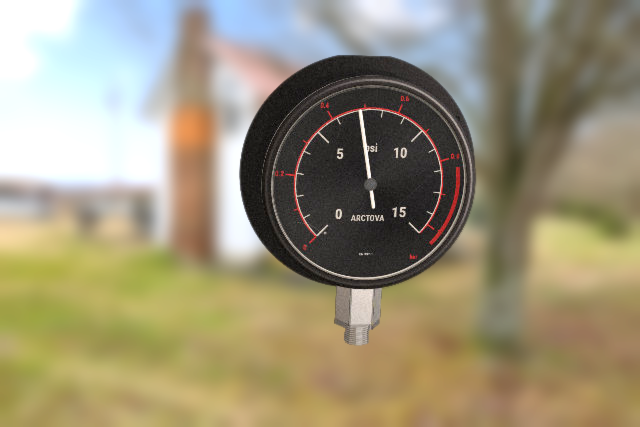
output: value=7 unit=psi
